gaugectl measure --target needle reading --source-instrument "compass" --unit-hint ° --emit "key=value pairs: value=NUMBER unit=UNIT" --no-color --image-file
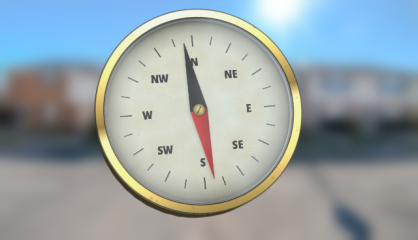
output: value=172.5 unit=°
